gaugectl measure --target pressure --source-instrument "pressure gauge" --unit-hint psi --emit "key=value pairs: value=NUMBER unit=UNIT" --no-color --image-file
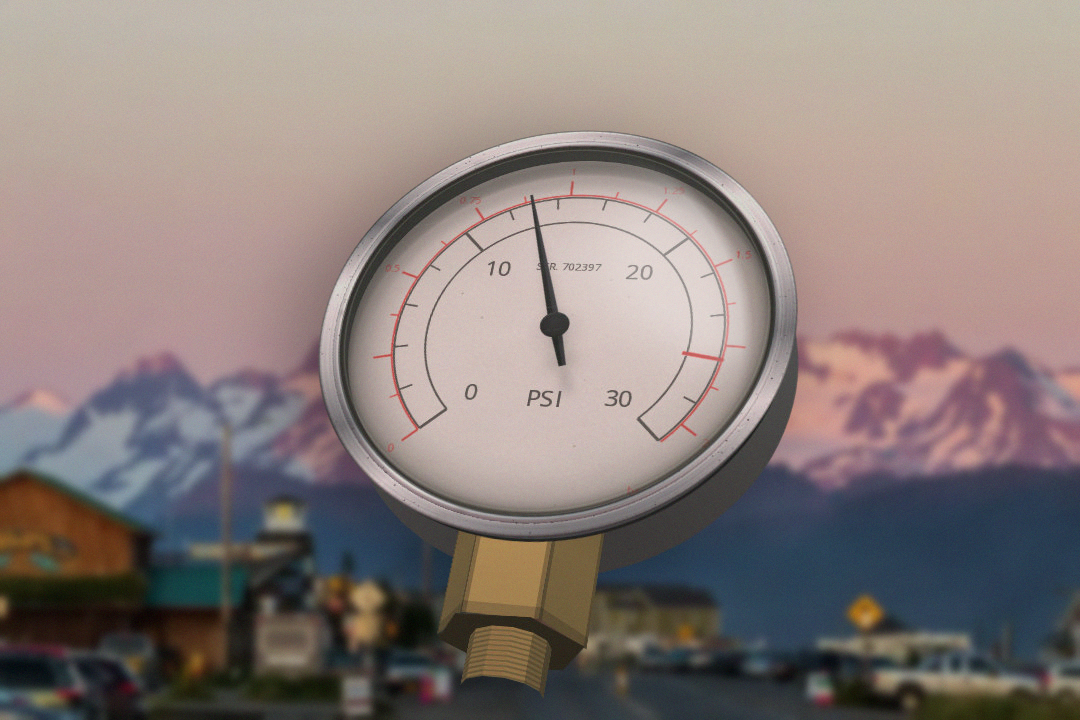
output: value=13 unit=psi
